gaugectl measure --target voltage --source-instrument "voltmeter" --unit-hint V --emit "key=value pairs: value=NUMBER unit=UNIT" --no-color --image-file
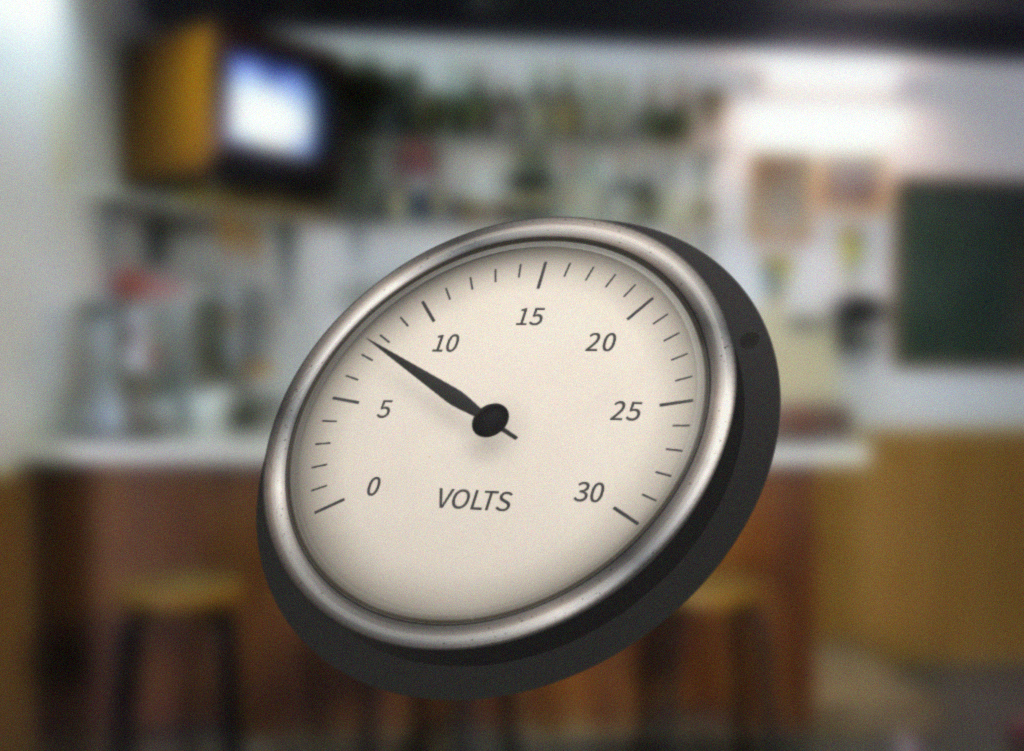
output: value=7.5 unit=V
